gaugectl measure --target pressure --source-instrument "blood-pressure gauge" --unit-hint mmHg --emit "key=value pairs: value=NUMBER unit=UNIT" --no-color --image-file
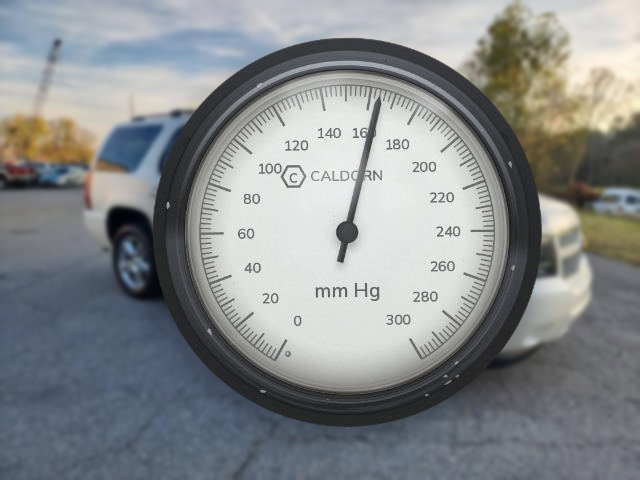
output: value=164 unit=mmHg
